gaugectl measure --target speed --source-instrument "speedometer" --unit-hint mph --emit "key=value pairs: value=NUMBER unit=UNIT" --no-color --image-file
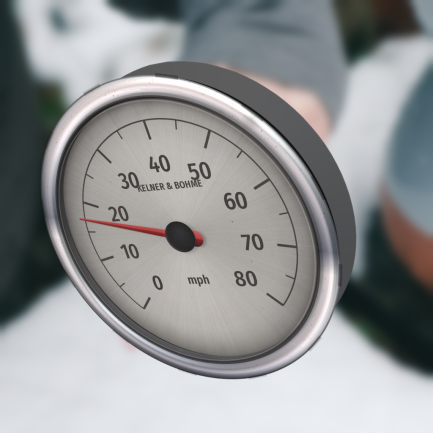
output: value=17.5 unit=mph
